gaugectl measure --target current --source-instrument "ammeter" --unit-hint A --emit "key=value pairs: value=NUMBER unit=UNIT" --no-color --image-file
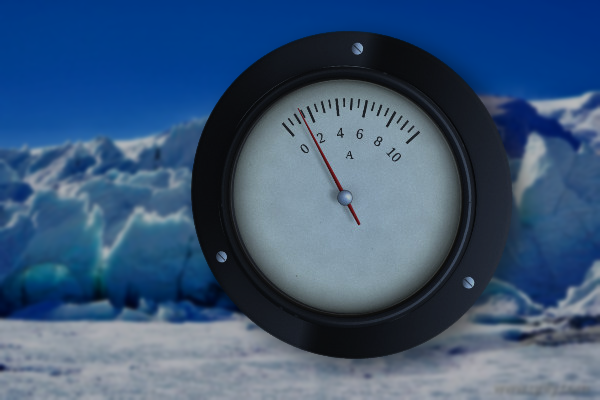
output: value=1.5 unit=A
